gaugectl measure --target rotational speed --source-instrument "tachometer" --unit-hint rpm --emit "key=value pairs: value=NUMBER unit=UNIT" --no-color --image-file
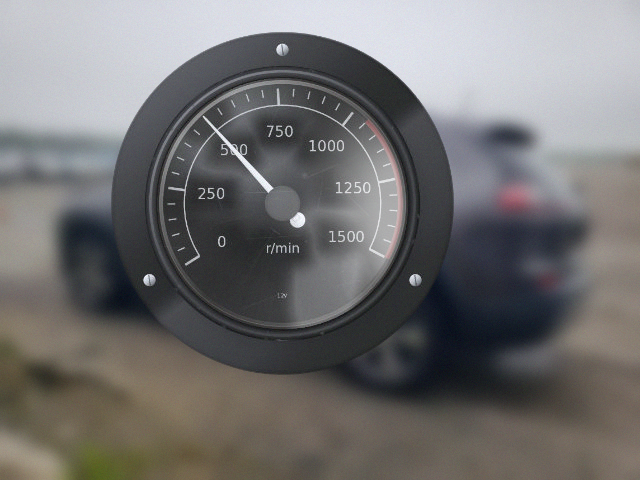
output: value=500 unit=rpm
